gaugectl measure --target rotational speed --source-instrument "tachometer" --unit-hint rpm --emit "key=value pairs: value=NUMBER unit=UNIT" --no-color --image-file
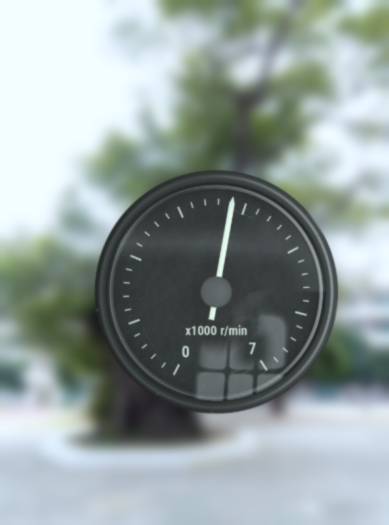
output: value=3800 unit=rpm
